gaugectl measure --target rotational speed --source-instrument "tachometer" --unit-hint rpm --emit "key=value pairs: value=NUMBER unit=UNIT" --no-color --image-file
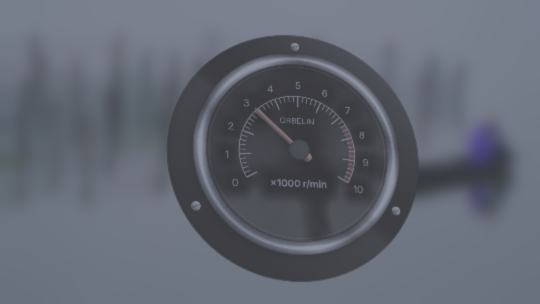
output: value=3000 unit=rpm
